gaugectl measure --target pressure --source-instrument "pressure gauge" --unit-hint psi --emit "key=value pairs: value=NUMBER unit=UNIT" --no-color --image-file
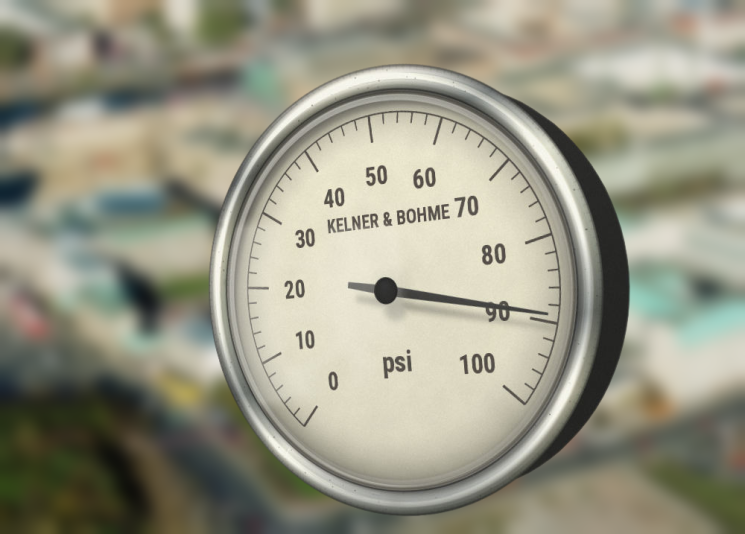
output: value=89 unit=psi
